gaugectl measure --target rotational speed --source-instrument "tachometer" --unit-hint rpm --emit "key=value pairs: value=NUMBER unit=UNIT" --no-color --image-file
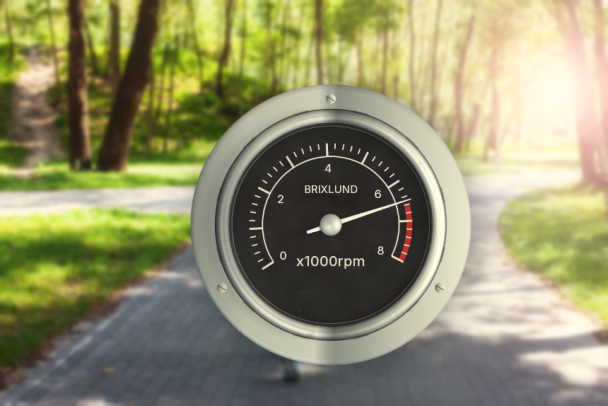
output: value=6500 unit=rpm
